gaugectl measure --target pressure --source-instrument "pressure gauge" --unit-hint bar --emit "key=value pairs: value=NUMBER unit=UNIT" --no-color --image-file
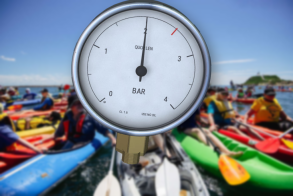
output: value=2 unit=bar
